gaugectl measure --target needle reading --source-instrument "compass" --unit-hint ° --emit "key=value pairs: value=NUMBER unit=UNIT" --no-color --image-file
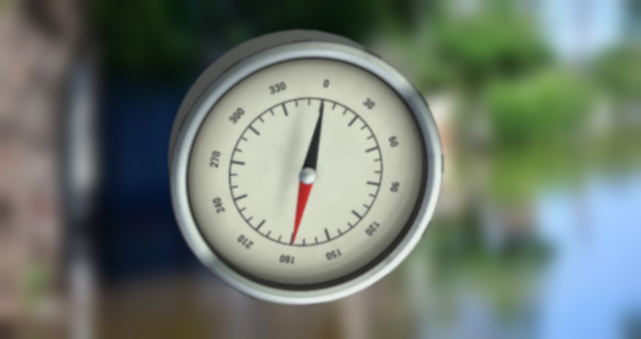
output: value=180 unit=°
